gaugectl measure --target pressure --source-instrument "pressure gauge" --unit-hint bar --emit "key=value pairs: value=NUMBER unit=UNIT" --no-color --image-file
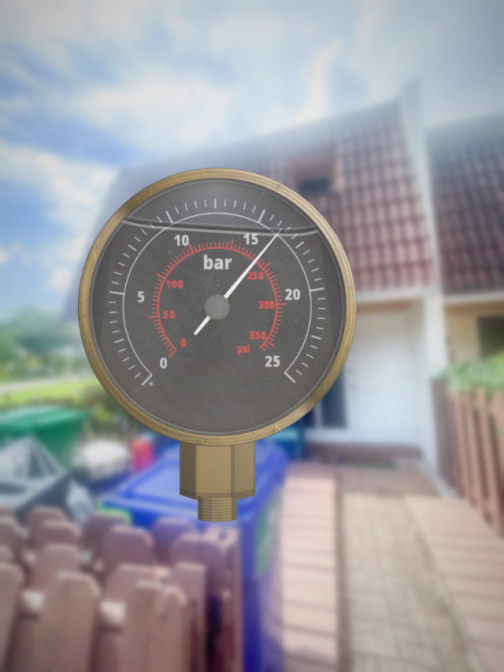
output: value=16.25 unit=bar
